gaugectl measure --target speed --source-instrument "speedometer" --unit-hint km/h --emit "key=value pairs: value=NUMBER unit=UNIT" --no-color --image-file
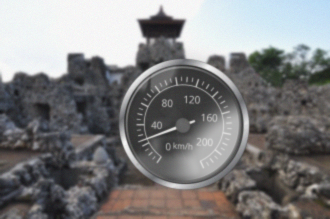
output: value=25 unit=km/h
